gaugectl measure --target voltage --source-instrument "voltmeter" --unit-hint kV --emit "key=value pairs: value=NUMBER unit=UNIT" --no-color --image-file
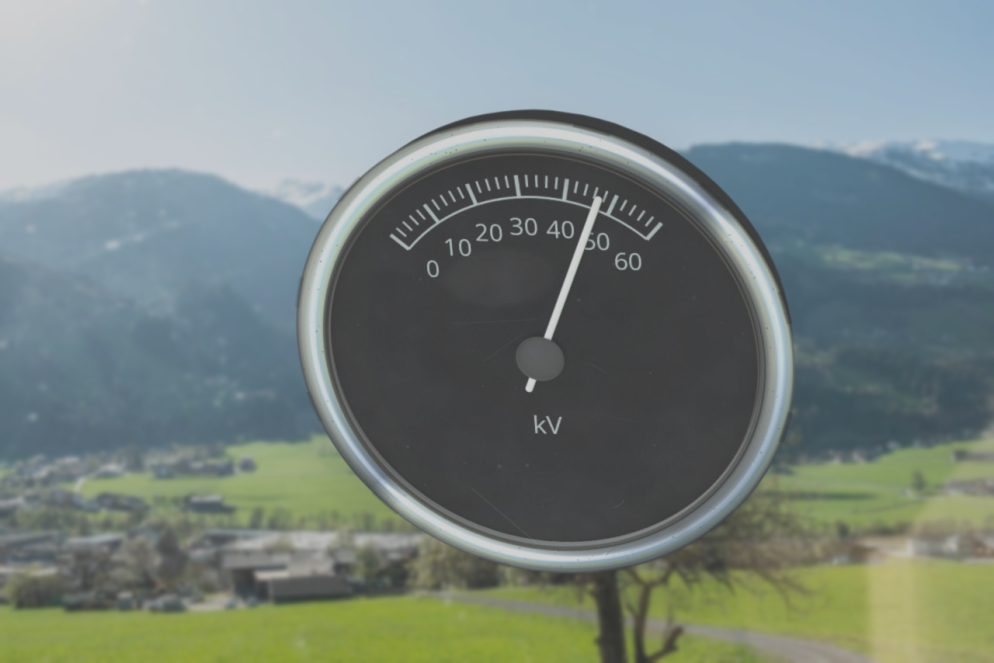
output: value=47 unit=kV
